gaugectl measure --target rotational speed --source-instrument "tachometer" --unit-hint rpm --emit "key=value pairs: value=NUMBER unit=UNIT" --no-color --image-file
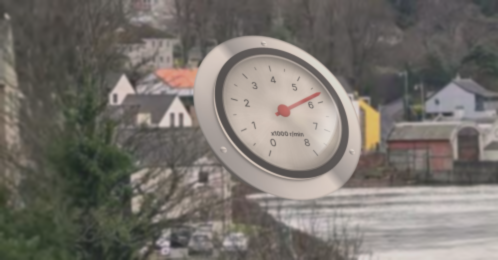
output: value=5750 unit=rpm
